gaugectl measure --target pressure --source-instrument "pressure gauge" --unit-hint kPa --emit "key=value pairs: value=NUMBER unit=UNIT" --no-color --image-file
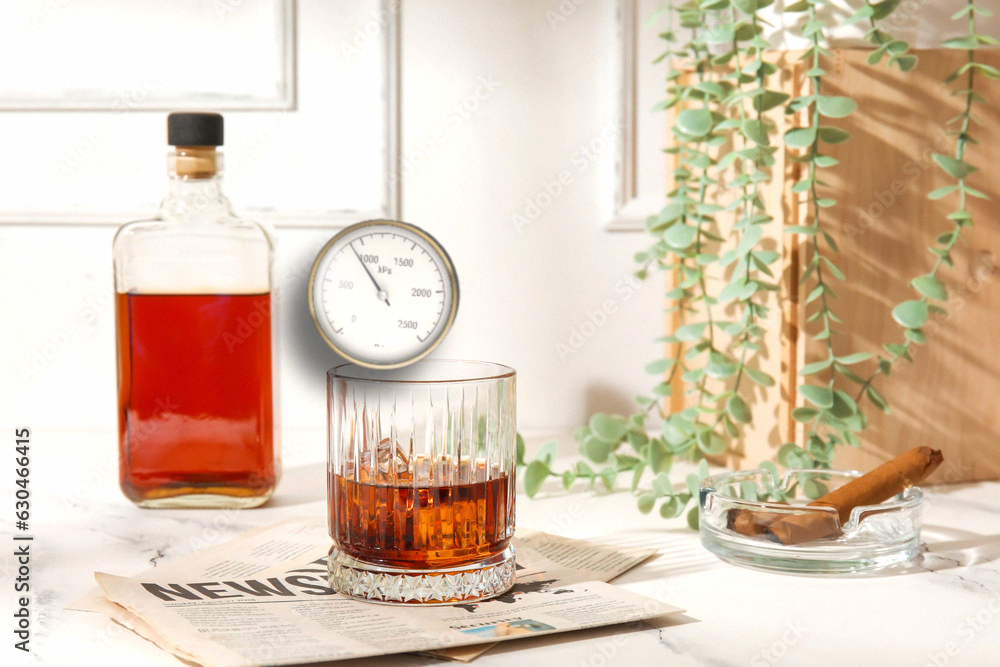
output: value=900 unit=kPa
